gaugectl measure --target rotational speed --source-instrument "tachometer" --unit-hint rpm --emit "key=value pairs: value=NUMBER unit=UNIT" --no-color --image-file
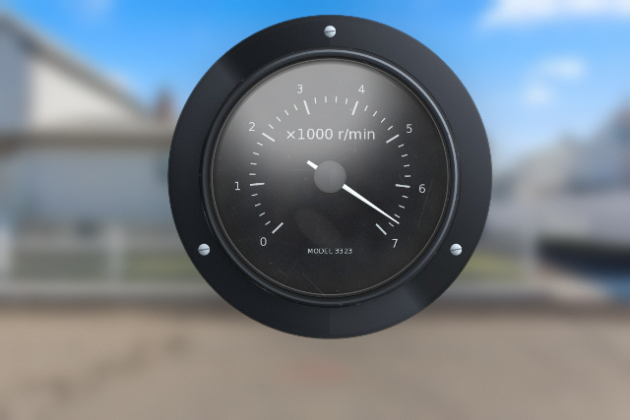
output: value=6700 unit=rpm
